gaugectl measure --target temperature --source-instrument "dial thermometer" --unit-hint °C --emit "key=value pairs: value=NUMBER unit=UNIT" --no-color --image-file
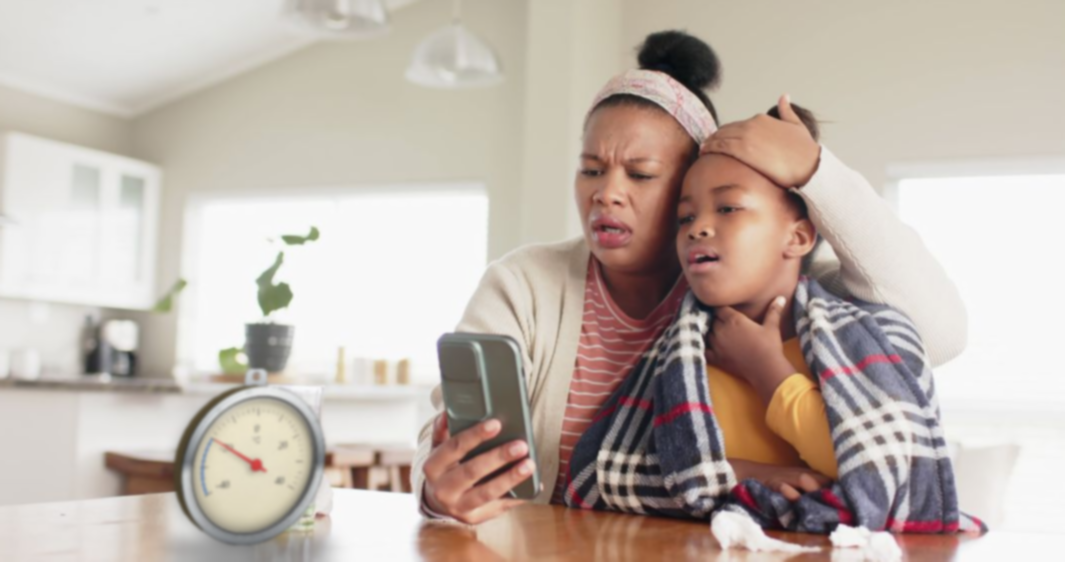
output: value=-20 unit=°C
